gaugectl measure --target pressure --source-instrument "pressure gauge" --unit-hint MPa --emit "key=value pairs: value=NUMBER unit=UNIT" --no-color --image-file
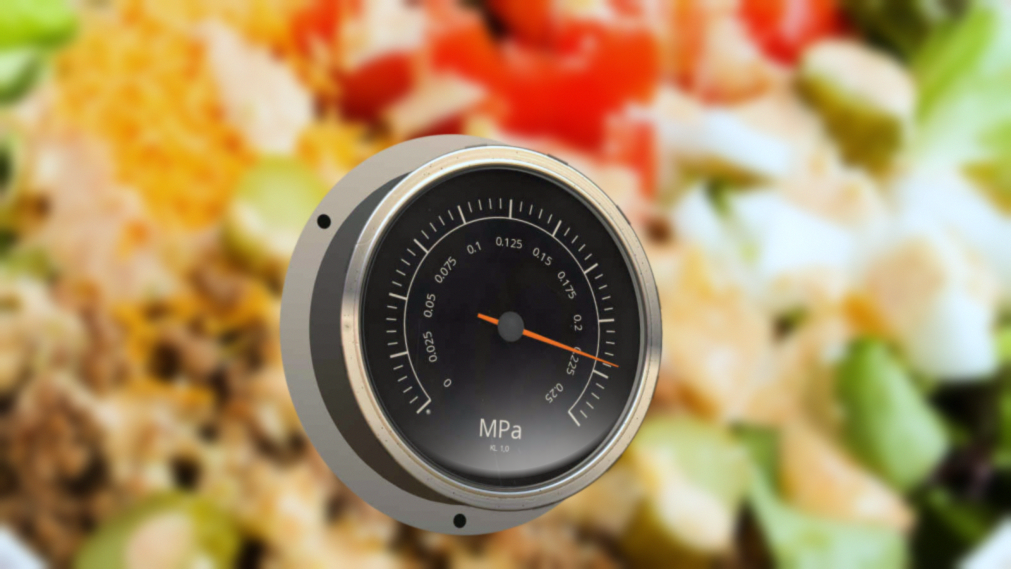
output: value=0.22 unit=MPa
